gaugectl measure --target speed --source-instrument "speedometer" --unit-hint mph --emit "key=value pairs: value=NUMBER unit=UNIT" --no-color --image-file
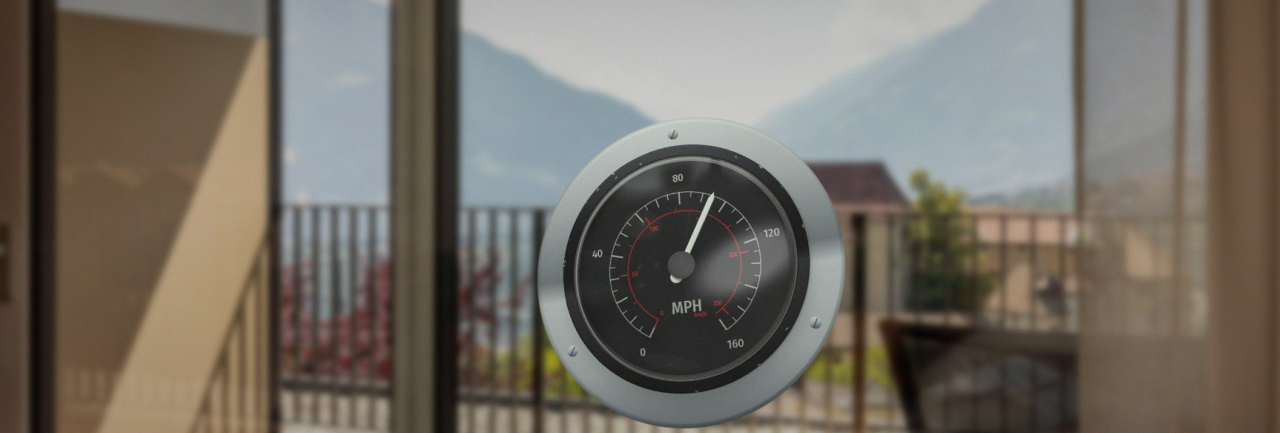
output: value=95 unit=mph
